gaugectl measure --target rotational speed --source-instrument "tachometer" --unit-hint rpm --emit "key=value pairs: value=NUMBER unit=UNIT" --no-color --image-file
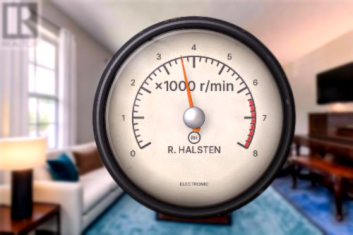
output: value=3600 unit=rpm
